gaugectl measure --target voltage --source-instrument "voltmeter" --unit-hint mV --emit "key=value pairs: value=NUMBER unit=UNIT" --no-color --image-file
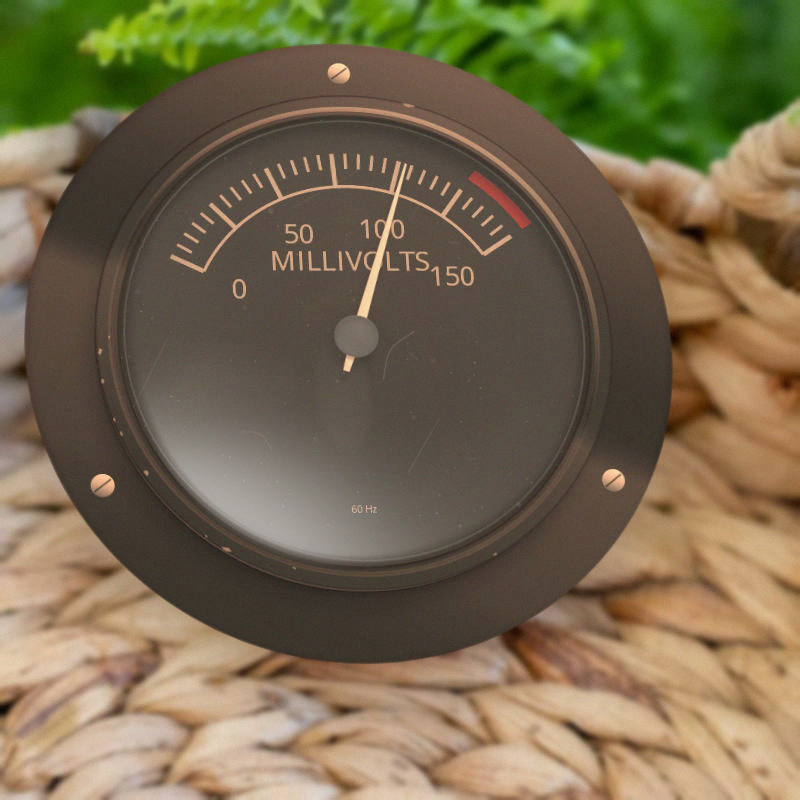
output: value=102.5 unit=mV
